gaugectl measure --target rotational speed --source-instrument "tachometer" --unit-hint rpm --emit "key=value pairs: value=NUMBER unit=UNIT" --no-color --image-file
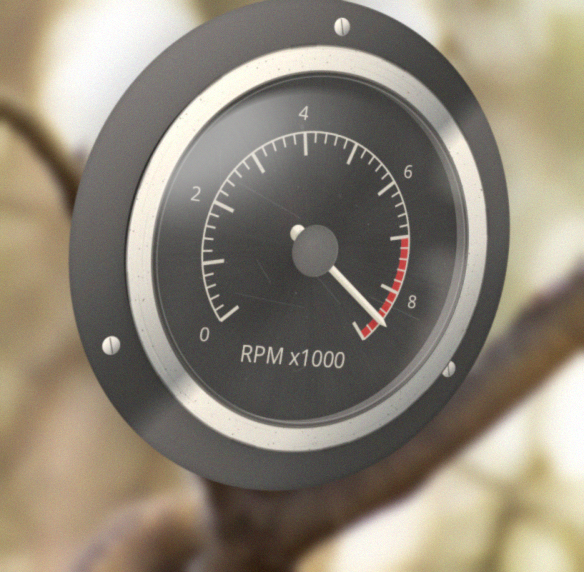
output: value=8600 unit=rpm
